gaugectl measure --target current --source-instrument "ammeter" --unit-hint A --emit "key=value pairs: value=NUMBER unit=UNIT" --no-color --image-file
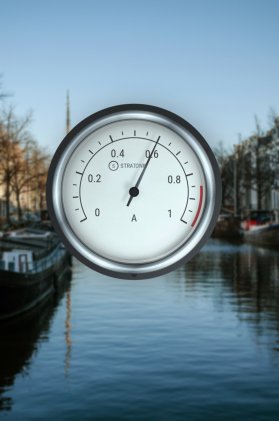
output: value=0.6 unit=A
